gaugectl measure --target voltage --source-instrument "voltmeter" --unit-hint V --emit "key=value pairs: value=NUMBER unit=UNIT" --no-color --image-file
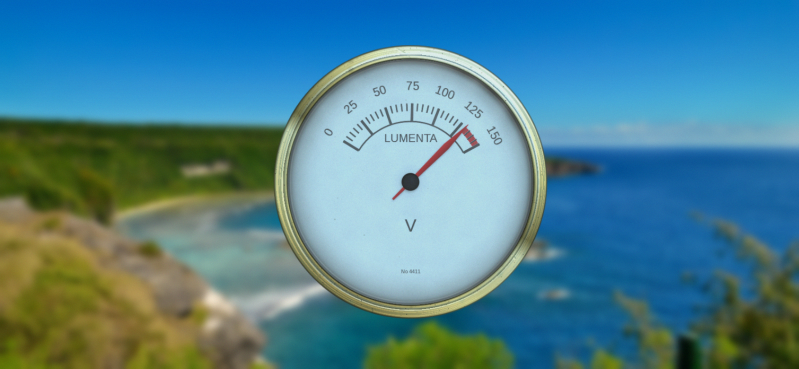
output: value=130 unit=V
